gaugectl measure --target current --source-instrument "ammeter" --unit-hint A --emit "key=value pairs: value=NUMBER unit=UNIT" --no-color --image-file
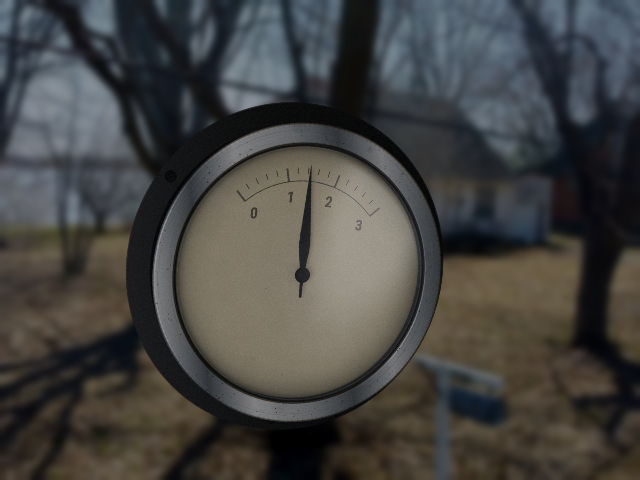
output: value=1.4 unit=A
